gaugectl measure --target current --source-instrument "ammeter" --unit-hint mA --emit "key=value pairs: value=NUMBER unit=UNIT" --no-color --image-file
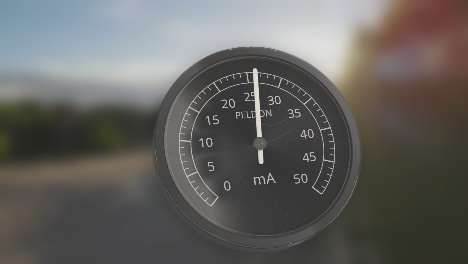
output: value=26 unit=mA
